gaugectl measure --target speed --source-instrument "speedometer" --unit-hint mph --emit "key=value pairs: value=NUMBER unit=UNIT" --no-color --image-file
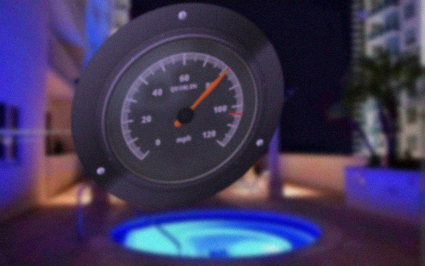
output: value=80 unit=mph
